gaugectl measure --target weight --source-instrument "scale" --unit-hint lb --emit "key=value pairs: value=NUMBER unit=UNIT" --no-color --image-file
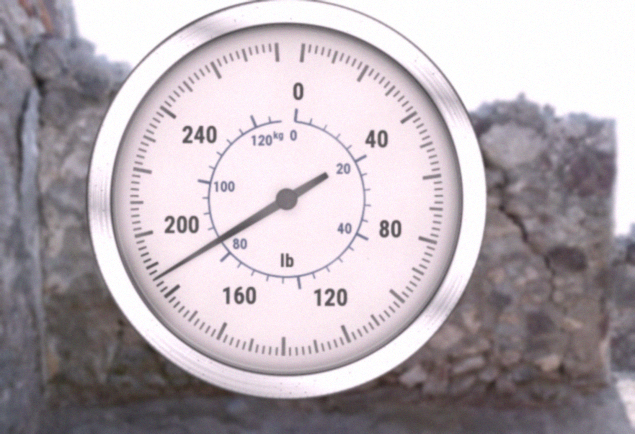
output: value=186 unit=lb
